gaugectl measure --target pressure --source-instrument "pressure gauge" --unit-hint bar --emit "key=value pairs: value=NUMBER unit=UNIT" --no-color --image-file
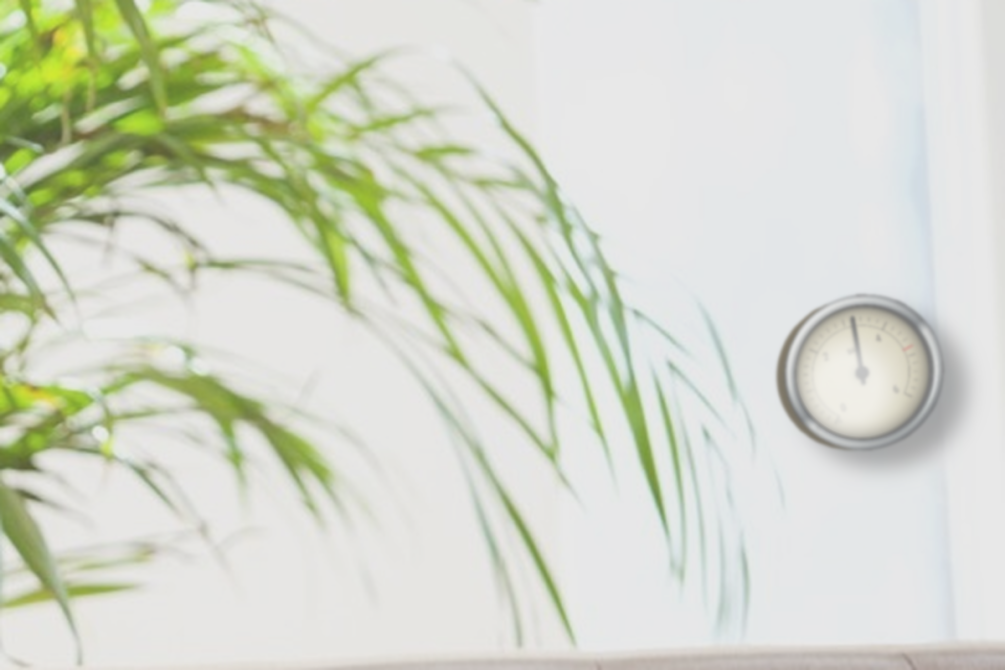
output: value=3.2 unit=bar
